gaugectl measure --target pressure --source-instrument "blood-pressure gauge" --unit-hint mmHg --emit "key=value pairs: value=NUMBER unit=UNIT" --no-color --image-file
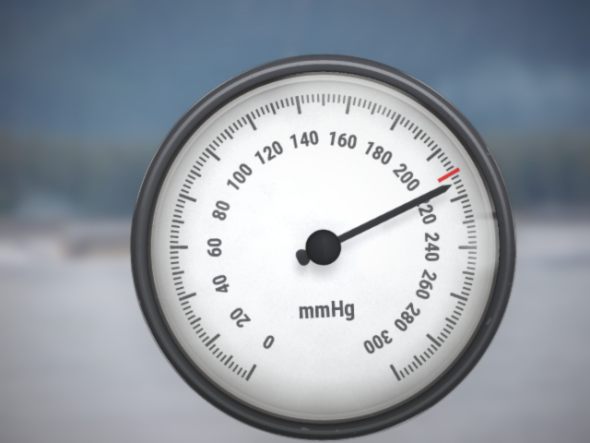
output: value=214 unit=mmHg
